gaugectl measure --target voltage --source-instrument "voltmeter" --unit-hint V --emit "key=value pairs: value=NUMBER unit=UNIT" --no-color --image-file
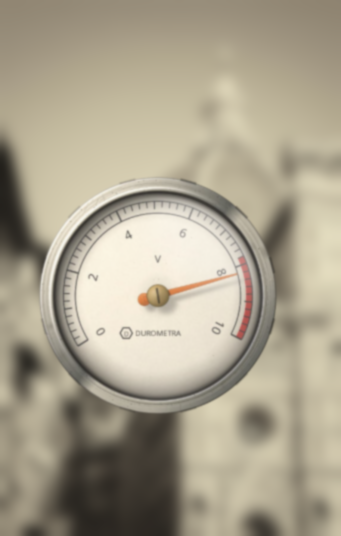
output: value=8.2 unit=V
